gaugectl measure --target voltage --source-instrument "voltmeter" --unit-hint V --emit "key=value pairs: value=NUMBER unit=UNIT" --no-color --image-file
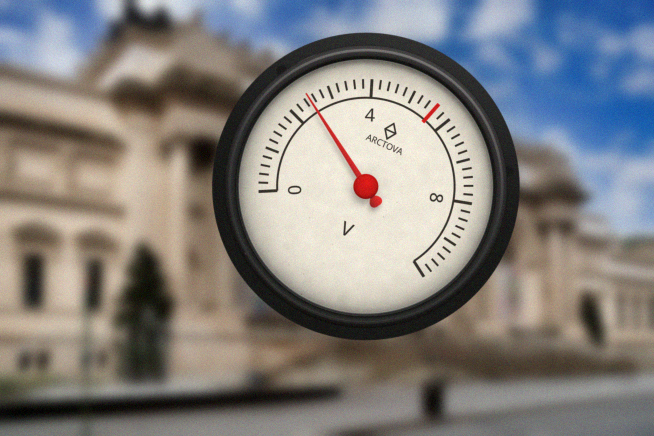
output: value=2.5 unit=V
